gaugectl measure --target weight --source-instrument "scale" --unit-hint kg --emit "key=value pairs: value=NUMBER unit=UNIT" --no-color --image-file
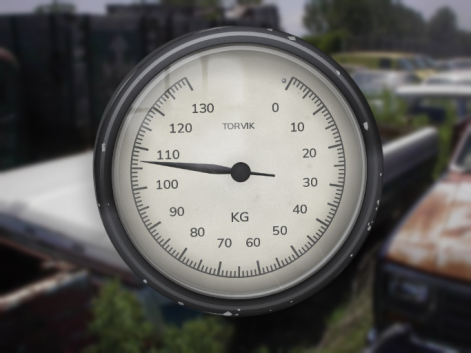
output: value=107 unit=kg
